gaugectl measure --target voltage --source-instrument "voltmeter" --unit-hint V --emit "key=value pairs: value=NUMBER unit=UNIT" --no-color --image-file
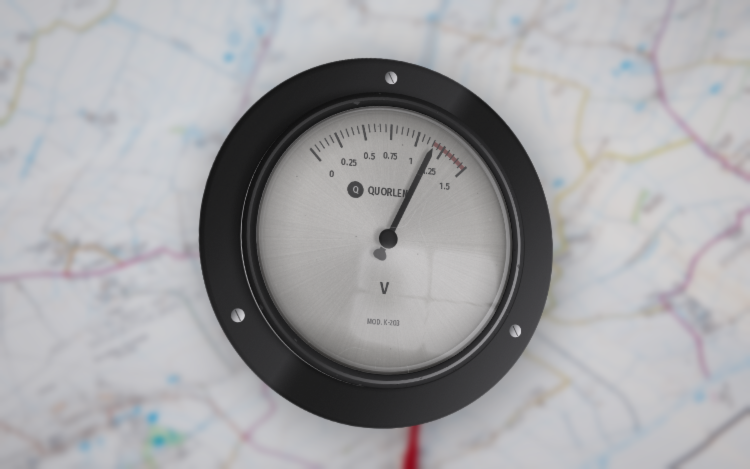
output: value=1.15 unit=V
